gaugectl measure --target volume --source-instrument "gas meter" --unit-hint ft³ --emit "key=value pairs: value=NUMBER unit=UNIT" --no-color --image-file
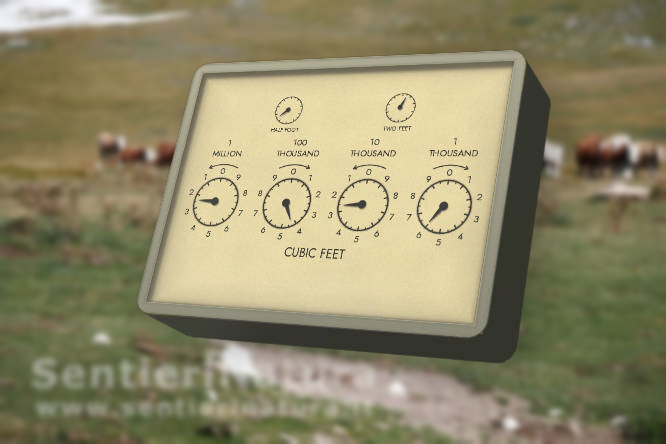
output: value=242600 unit=ft³
